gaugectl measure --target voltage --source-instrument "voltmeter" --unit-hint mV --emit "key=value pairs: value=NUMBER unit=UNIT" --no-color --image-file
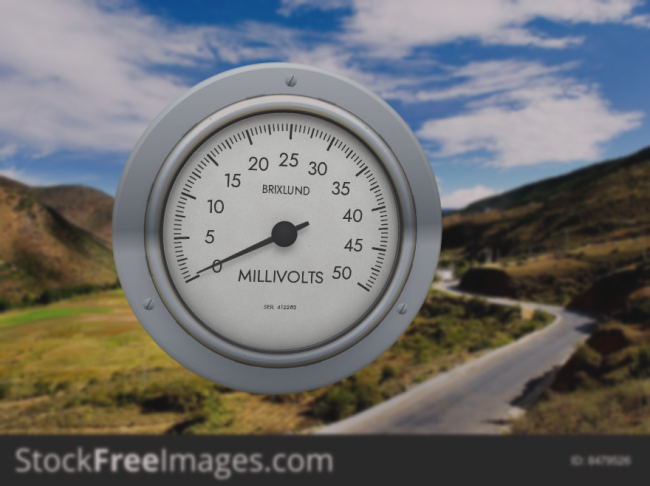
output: value=0.5 unit=mV
